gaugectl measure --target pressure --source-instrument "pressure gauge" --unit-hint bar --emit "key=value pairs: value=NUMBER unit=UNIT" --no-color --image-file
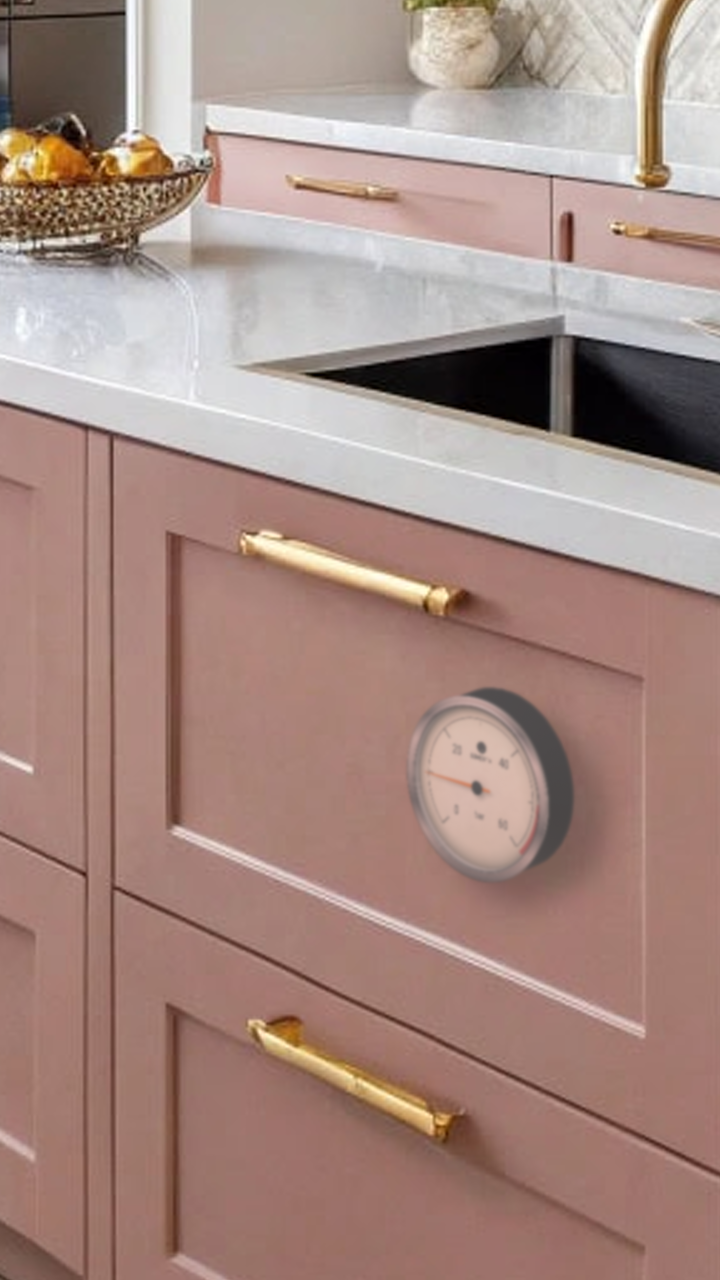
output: value=10 unit=bar
